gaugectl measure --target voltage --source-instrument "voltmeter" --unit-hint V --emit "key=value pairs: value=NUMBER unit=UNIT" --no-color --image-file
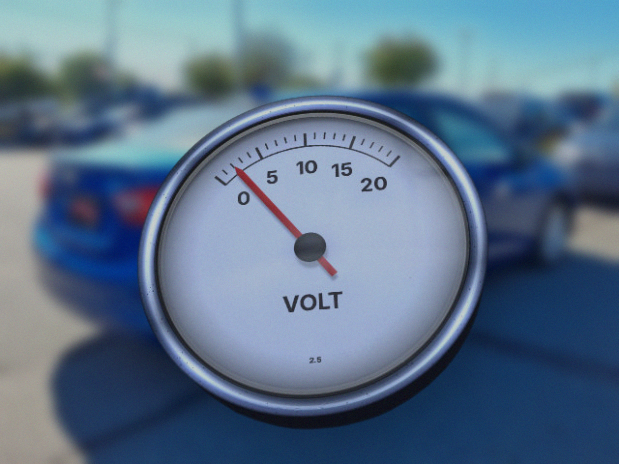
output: value=2 unit=V
